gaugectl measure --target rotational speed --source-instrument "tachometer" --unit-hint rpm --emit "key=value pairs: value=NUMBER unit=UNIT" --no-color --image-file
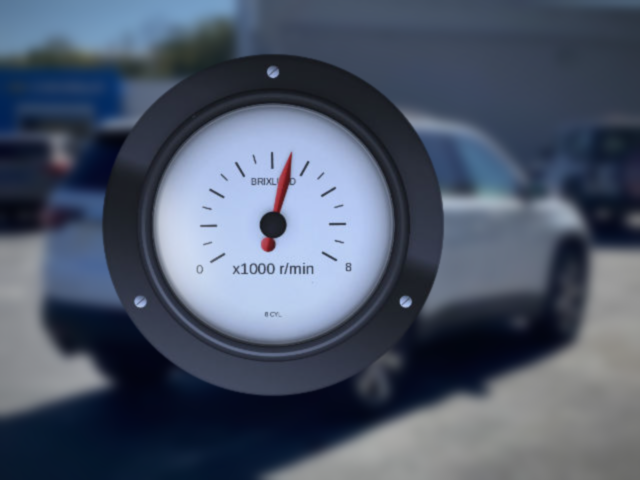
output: value=4500 unit=rpm
